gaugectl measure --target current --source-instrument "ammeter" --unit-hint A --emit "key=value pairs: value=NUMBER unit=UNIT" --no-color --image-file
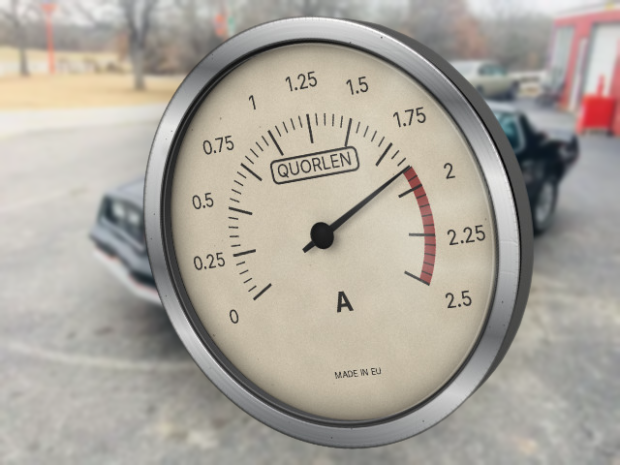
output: value=1.9 unit=A
